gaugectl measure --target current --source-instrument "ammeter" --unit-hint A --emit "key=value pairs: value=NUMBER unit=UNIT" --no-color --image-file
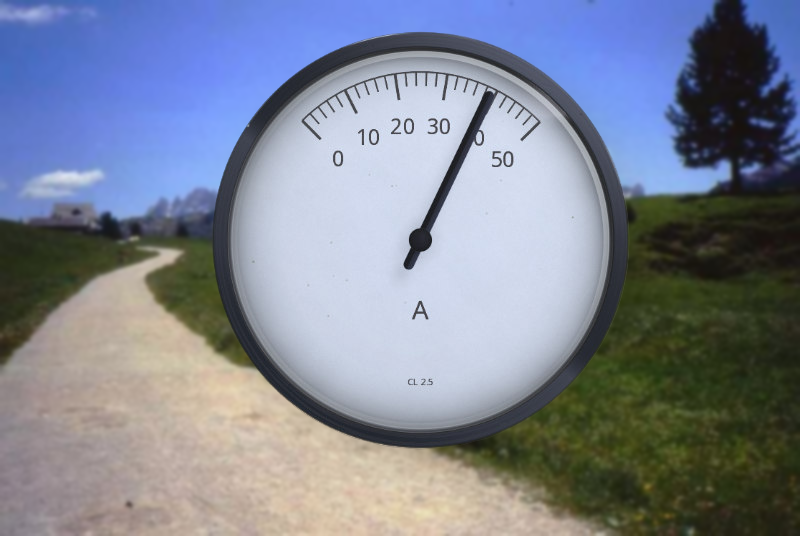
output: value=39 unit=A
